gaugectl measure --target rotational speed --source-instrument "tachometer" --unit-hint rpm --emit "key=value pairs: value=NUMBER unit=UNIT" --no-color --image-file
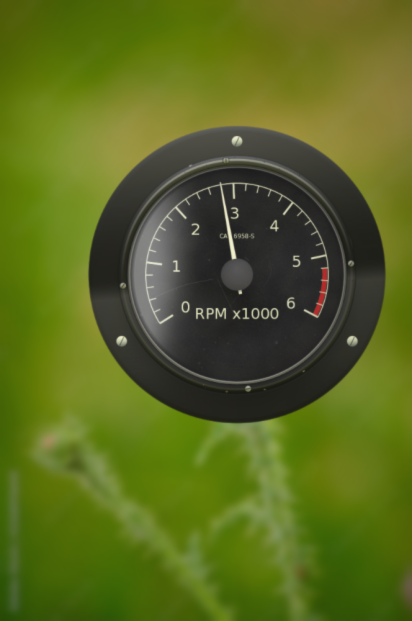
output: value=2800 unit=rpm
